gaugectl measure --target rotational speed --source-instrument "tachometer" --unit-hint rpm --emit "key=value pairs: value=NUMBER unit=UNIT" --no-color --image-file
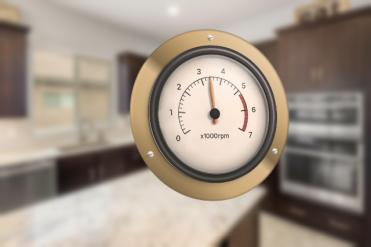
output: value=3400 unit=rpm
